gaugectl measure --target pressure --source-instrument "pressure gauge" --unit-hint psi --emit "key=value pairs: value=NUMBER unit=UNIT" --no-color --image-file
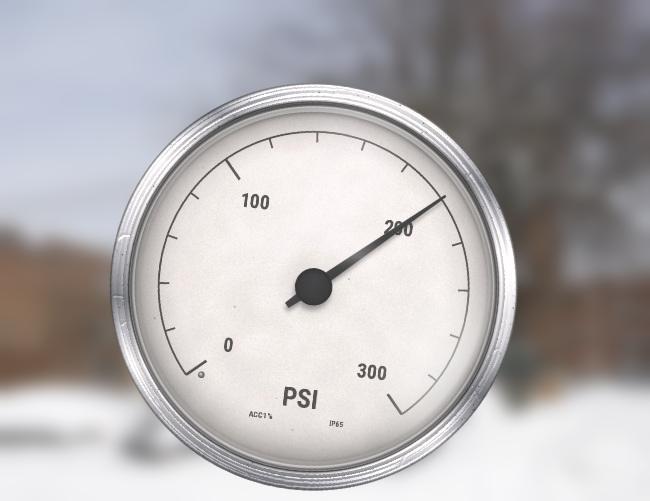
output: value=200 unit=psi
